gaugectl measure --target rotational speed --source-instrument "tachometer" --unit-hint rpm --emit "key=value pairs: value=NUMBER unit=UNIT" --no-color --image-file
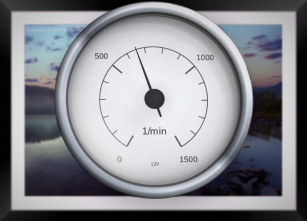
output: value=650 unit=rpm
